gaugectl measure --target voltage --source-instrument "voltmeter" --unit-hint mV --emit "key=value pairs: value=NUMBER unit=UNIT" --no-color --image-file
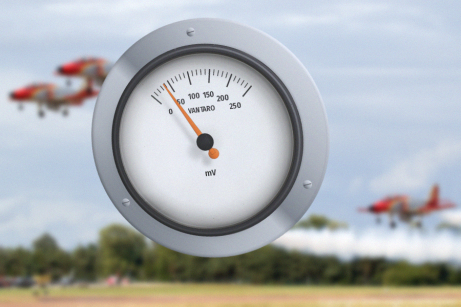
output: value=40 unit=mV
